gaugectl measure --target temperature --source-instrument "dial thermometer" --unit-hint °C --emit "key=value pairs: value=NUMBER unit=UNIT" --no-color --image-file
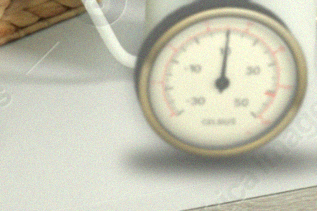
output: value=10 unit=°C
